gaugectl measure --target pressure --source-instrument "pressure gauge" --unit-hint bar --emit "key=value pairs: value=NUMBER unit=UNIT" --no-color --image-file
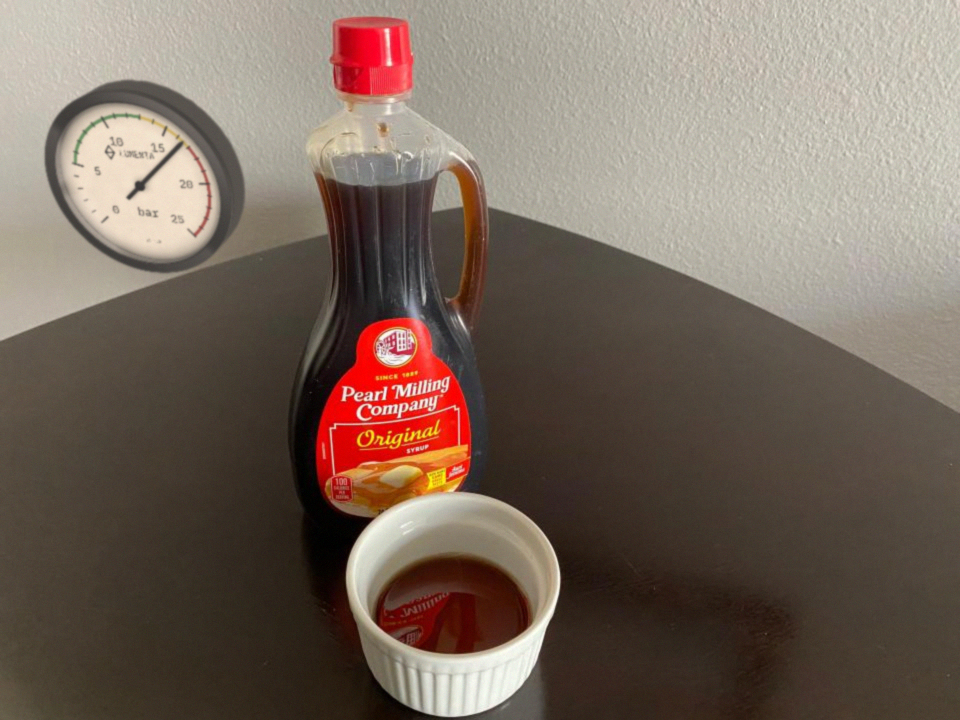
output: value=16.5 unit=bar
